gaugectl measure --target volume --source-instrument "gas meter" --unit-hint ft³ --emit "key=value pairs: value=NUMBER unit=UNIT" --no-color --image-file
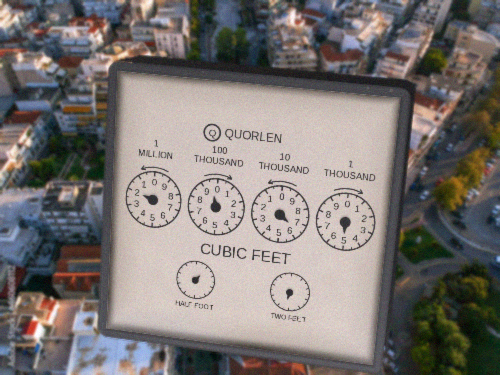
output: value=196500 unit=ft³
